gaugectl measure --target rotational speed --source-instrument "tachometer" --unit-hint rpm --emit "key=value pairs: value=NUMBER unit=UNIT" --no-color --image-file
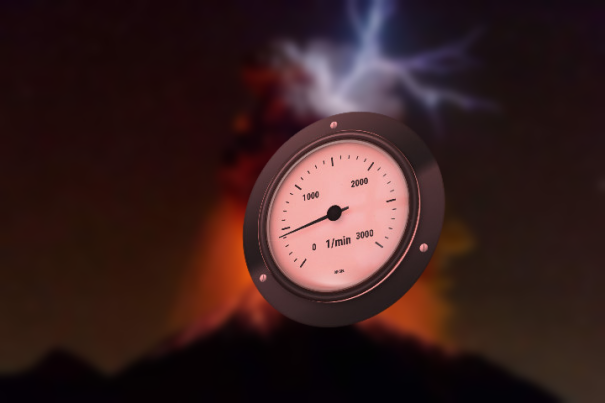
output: value=400 unit=rpm
